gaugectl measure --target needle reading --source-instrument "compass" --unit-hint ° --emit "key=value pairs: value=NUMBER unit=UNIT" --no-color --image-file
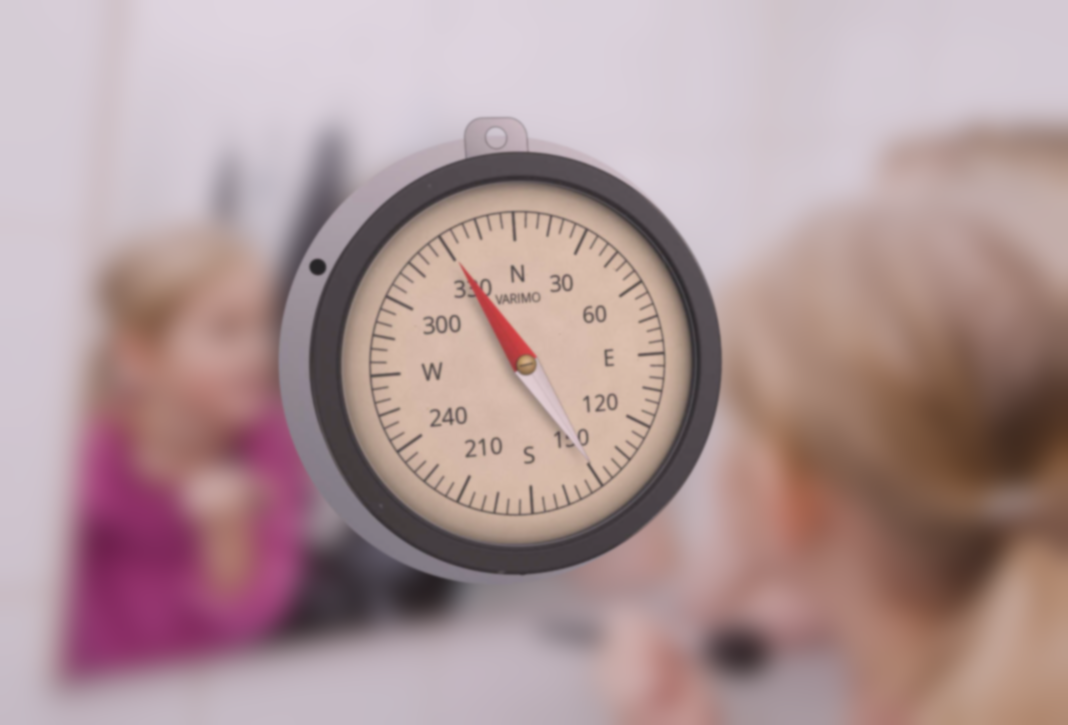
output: value=330 unit=°
